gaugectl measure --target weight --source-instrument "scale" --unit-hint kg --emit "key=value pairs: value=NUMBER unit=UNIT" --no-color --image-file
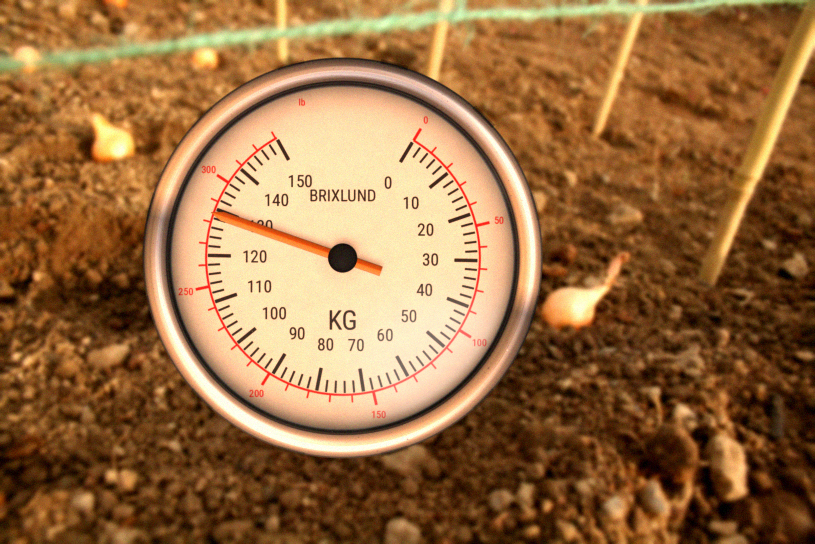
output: value=129 unit=kg
